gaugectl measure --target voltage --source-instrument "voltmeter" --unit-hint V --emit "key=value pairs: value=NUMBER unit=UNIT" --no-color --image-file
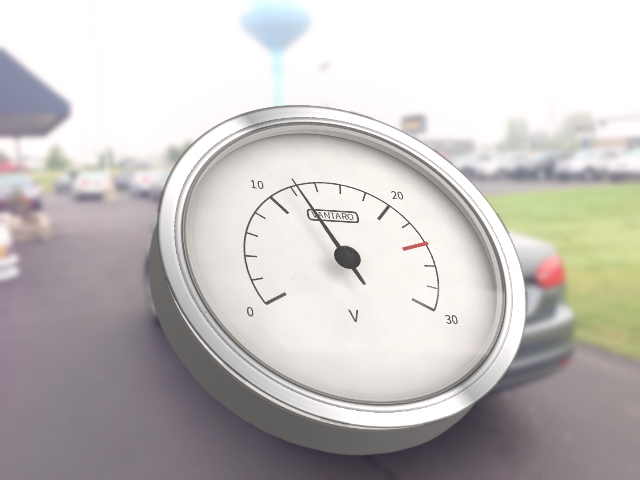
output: value=12 unit=V
